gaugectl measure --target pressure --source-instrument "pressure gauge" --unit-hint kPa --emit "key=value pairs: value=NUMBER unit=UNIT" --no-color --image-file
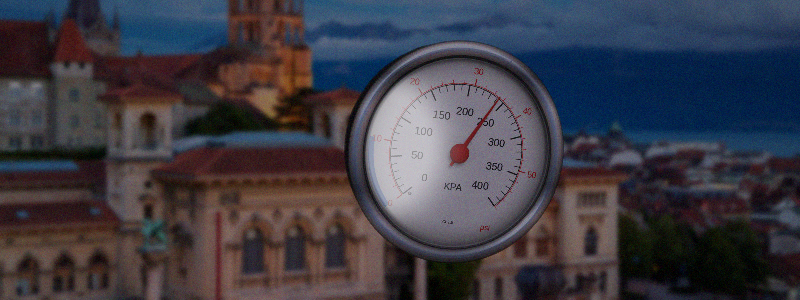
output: value=240 unit=kPa
